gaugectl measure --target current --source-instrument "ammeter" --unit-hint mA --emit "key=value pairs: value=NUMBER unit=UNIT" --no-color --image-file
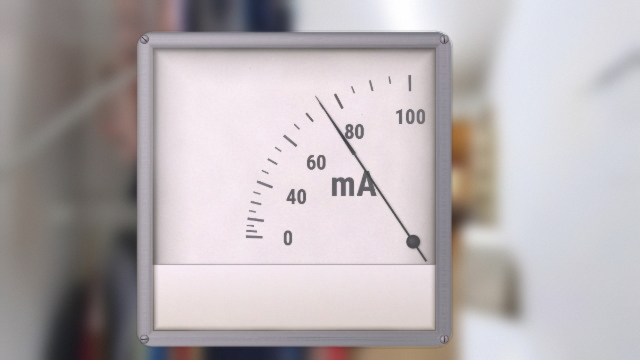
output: value=75 unit=mA
